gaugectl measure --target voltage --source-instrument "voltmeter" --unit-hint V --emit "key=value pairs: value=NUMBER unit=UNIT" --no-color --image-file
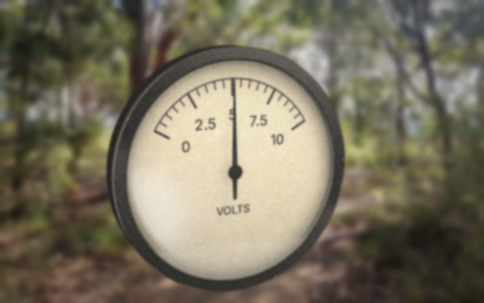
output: value=5 unit=V
